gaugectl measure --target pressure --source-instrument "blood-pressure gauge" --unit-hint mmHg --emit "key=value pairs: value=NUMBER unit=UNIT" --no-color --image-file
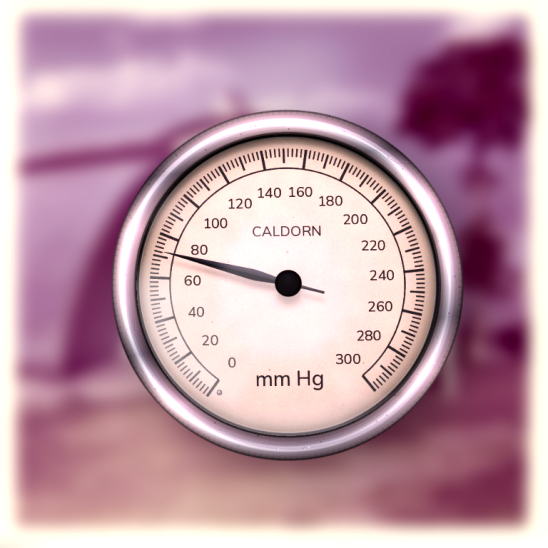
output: value=72 unit=mmHg
